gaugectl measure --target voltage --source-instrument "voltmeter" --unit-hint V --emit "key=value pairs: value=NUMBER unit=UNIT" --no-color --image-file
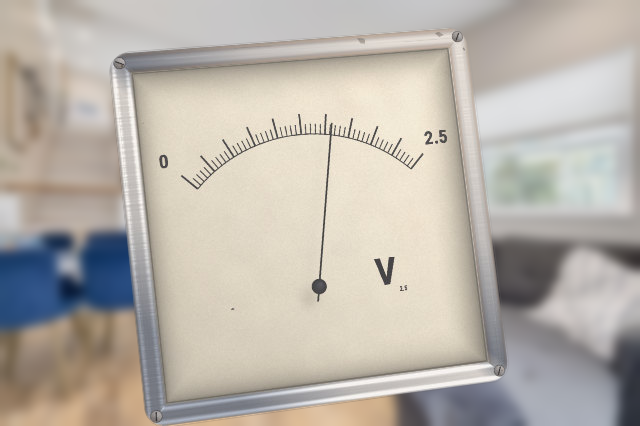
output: value=1.55 unit=V
